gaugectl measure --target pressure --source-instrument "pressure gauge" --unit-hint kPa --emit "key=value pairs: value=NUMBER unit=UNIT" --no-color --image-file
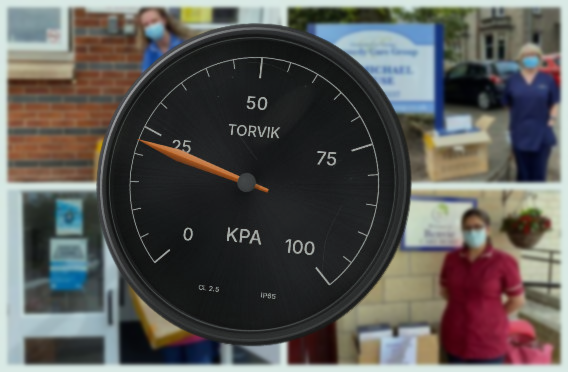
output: value=22.5 unit=kPa
